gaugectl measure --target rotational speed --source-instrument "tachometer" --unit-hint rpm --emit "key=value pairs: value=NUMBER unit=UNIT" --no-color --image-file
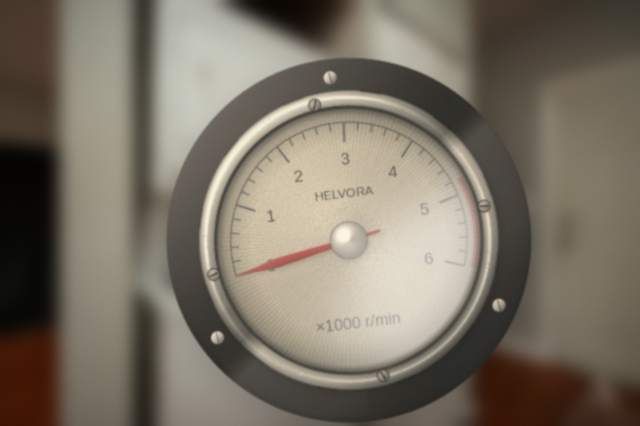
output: value=0 unit=rpm
